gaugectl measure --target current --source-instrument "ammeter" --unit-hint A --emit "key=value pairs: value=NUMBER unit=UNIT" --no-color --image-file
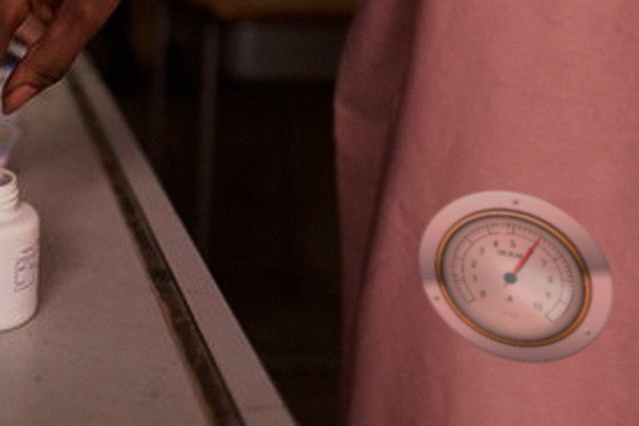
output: value=6 unit=A
